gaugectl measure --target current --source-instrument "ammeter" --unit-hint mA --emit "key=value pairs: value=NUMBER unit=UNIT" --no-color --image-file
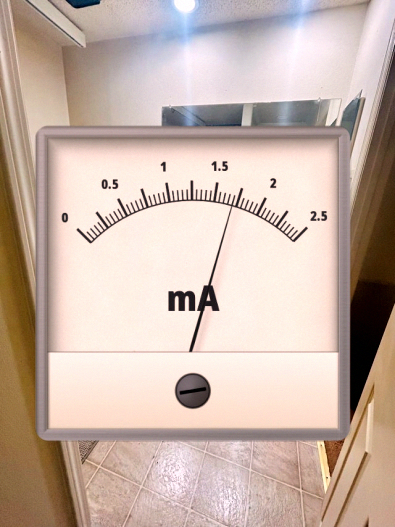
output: value=1.7 unit=mA
